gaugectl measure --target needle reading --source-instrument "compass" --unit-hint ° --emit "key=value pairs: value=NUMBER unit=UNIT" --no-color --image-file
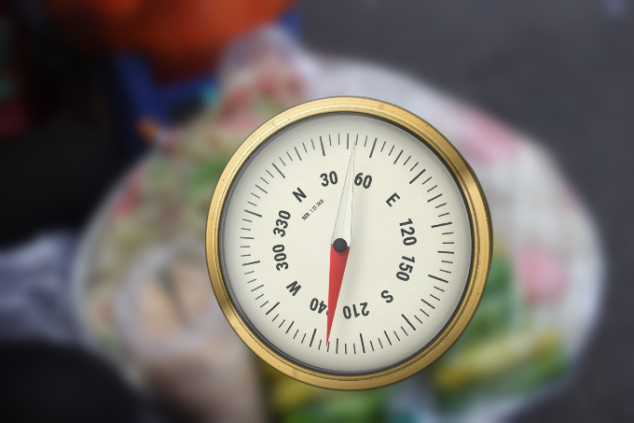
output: value=230 unit=°
